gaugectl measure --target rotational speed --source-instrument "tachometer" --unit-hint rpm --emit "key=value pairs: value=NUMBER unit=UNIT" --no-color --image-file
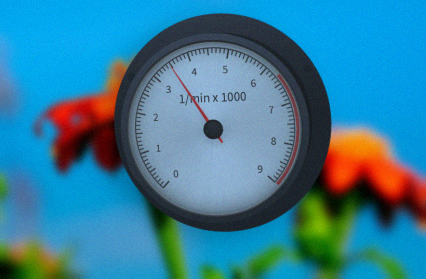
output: value=3500 unit=rpm
